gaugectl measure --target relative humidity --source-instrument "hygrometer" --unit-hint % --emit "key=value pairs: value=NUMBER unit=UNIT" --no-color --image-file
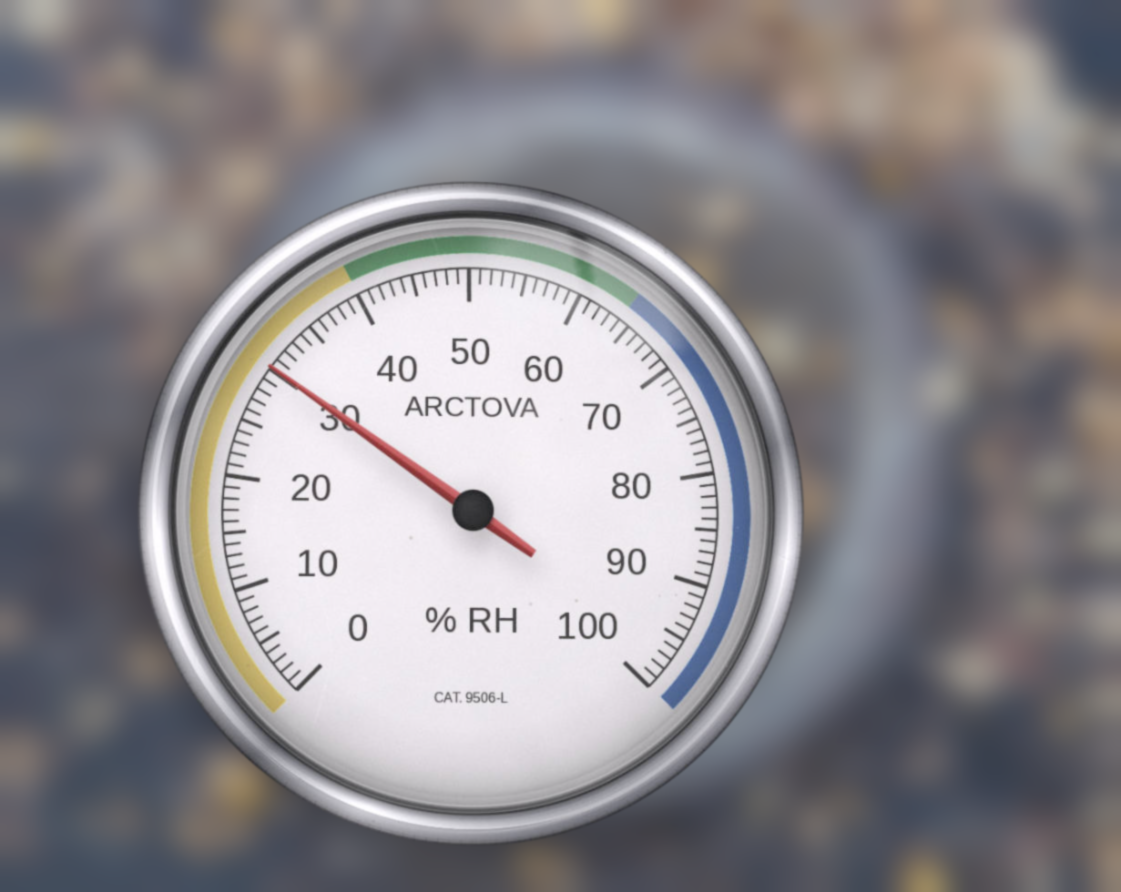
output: value=30 unit=%
